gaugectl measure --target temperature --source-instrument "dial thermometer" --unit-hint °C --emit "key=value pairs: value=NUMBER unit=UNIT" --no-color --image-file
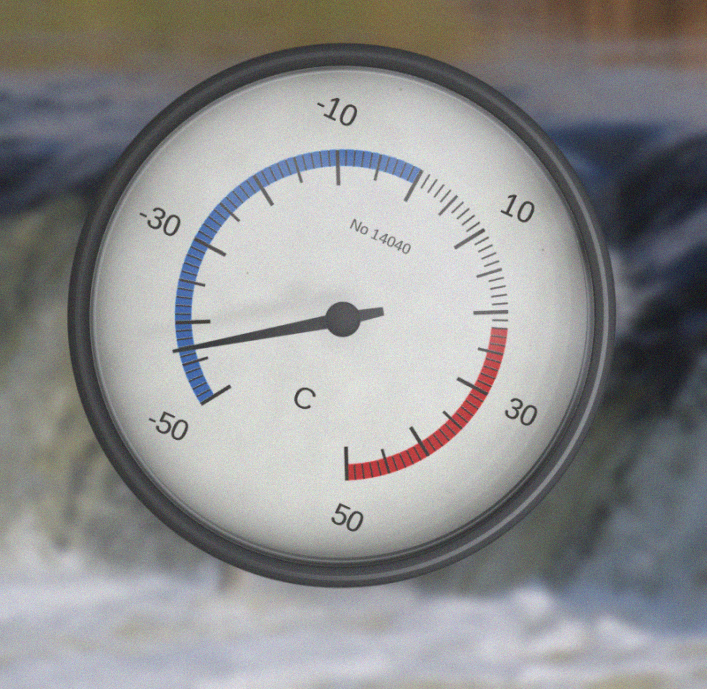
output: value=-43 unit=°C
